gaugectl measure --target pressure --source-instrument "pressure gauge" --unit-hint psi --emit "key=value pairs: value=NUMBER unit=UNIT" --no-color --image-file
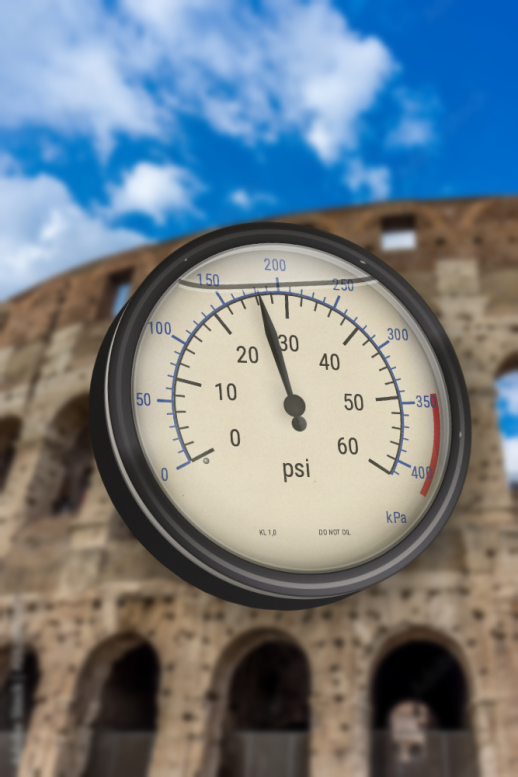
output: value=26 unit=psi
